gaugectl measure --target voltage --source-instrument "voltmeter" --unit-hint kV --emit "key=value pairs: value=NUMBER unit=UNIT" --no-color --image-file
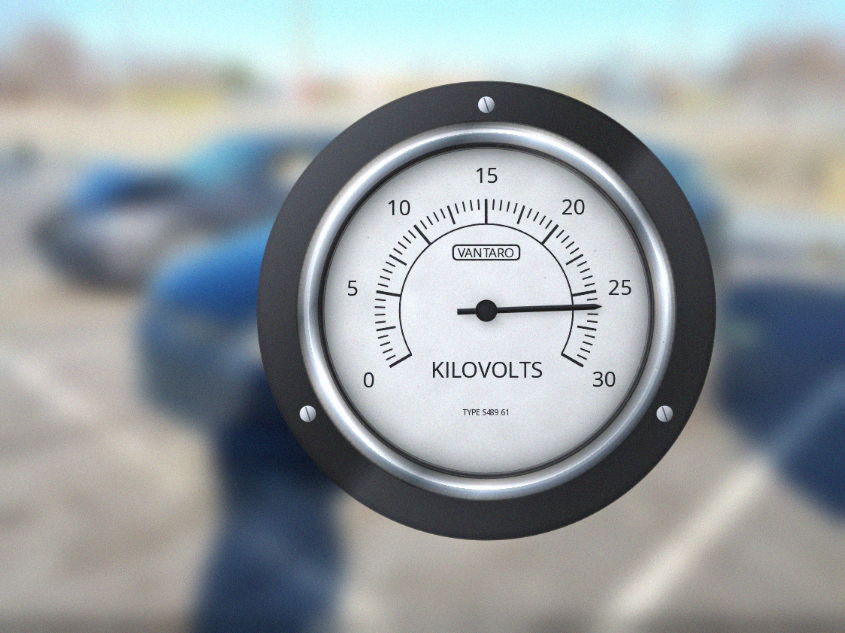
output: value=26 unit=kV
